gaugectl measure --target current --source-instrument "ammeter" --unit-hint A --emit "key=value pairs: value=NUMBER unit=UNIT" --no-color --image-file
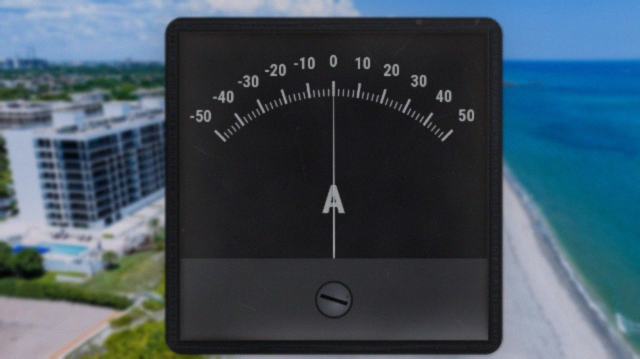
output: value=0 unit=A
